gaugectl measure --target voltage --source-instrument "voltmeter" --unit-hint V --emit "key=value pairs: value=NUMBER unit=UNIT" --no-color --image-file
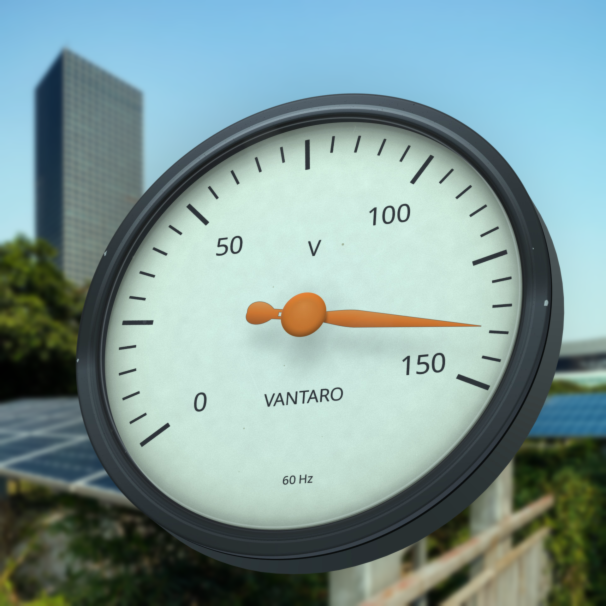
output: value=140 unit=V
